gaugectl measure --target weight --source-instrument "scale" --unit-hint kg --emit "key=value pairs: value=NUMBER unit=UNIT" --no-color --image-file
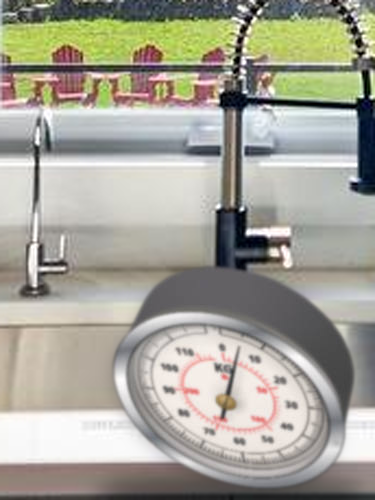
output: value=5 unit=kg
